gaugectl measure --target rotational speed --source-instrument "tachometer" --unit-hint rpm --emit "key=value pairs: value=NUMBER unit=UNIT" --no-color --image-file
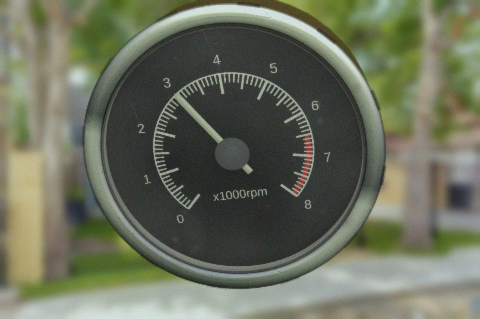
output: value=3000 unit=rpm
